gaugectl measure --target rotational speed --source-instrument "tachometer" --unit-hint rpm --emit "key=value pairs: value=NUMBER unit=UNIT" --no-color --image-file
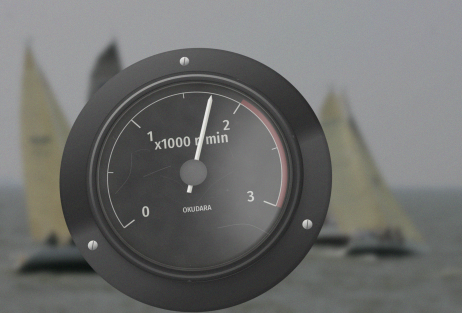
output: value=1750 unit=rpm
